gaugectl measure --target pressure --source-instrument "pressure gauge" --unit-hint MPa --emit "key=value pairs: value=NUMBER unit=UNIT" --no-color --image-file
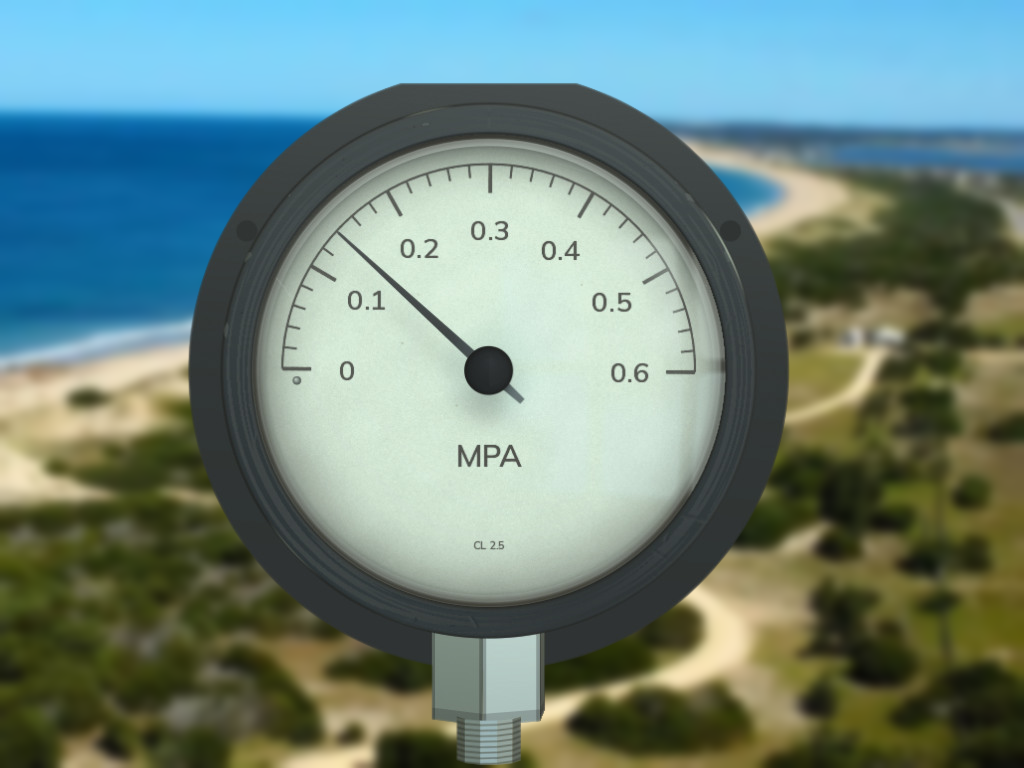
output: value=0.14 unit=MPa
